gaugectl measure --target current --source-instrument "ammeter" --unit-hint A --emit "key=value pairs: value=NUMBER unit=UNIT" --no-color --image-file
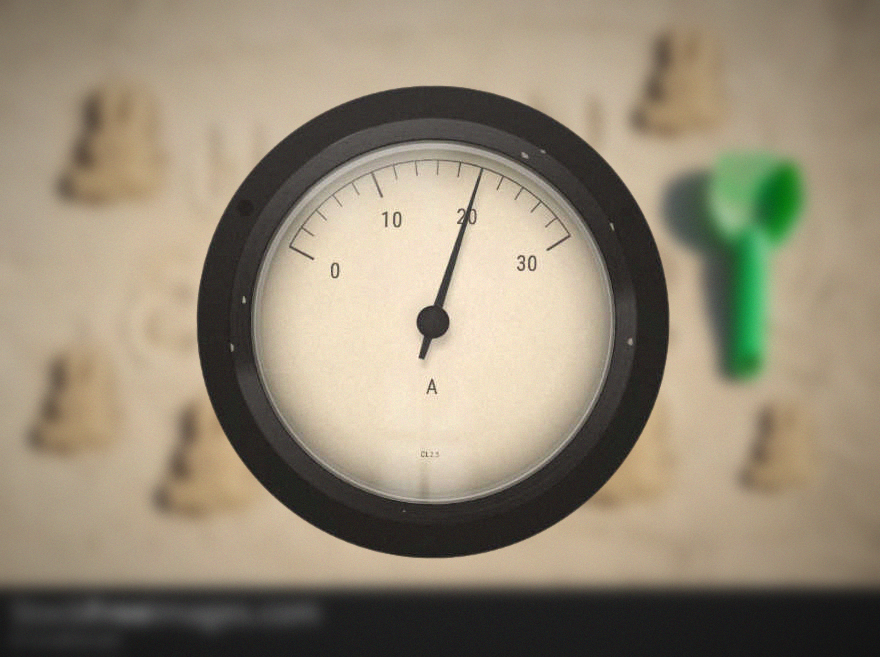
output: value=20 unit=A
